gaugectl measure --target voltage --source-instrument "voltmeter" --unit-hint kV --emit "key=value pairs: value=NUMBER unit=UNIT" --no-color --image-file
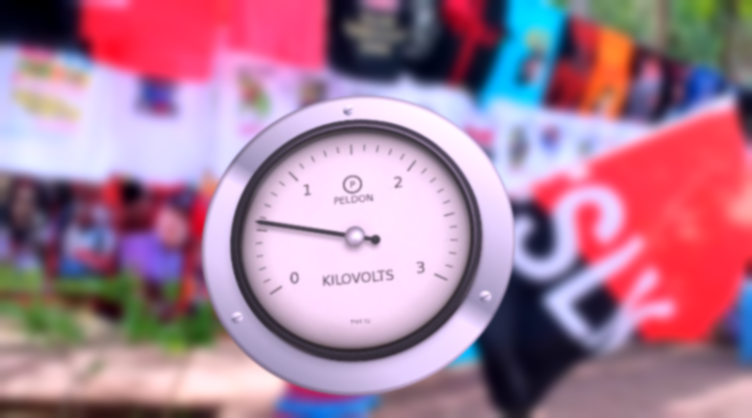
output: value=0.55 unit=kV
